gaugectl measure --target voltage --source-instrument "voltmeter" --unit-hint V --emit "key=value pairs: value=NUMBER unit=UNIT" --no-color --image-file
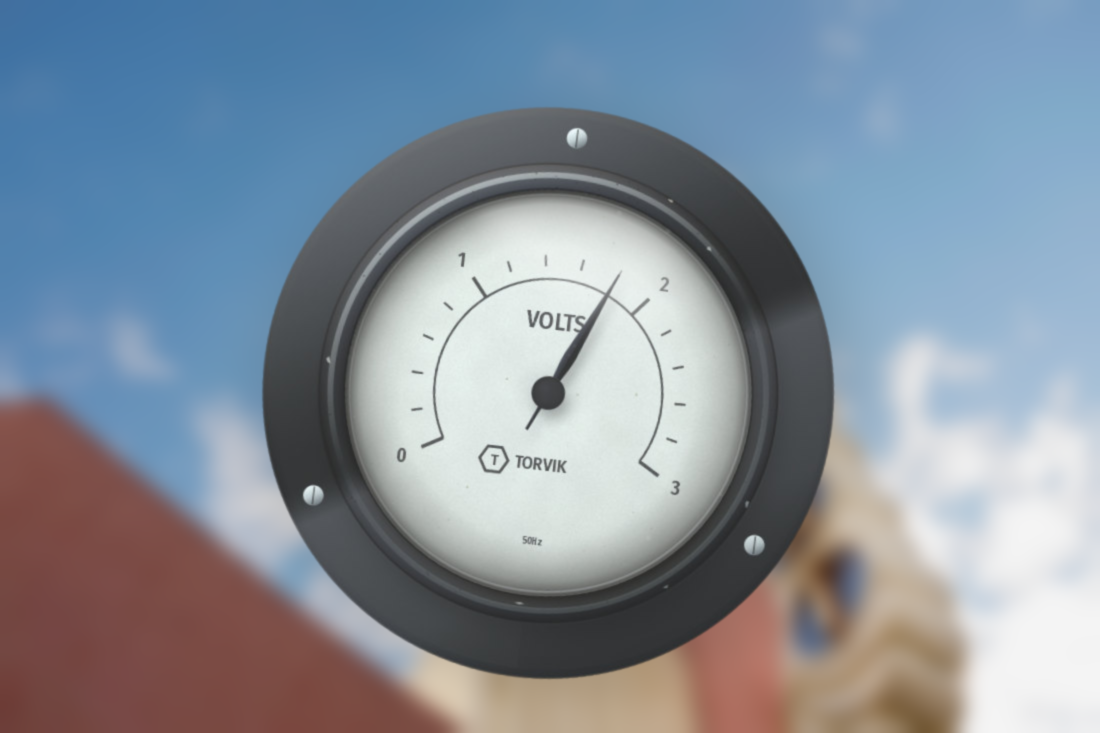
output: value=1.8 unit=V
